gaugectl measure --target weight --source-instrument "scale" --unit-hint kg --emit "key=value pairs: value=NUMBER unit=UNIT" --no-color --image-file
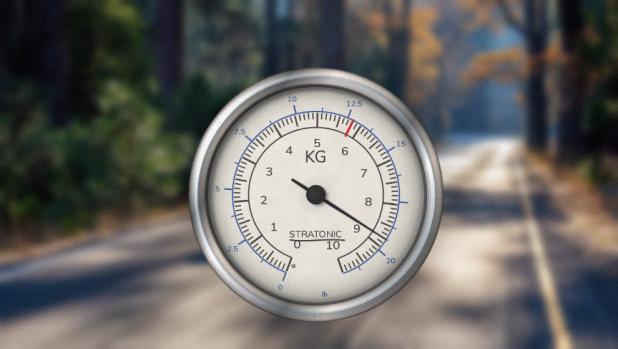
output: value=8.8 unit=kg
